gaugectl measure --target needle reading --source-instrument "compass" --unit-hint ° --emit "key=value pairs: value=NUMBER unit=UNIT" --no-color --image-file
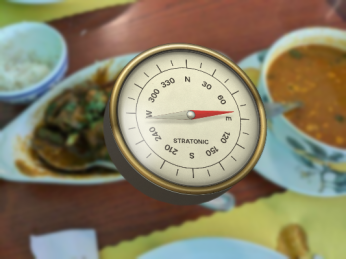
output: value=82.5 unit=°
